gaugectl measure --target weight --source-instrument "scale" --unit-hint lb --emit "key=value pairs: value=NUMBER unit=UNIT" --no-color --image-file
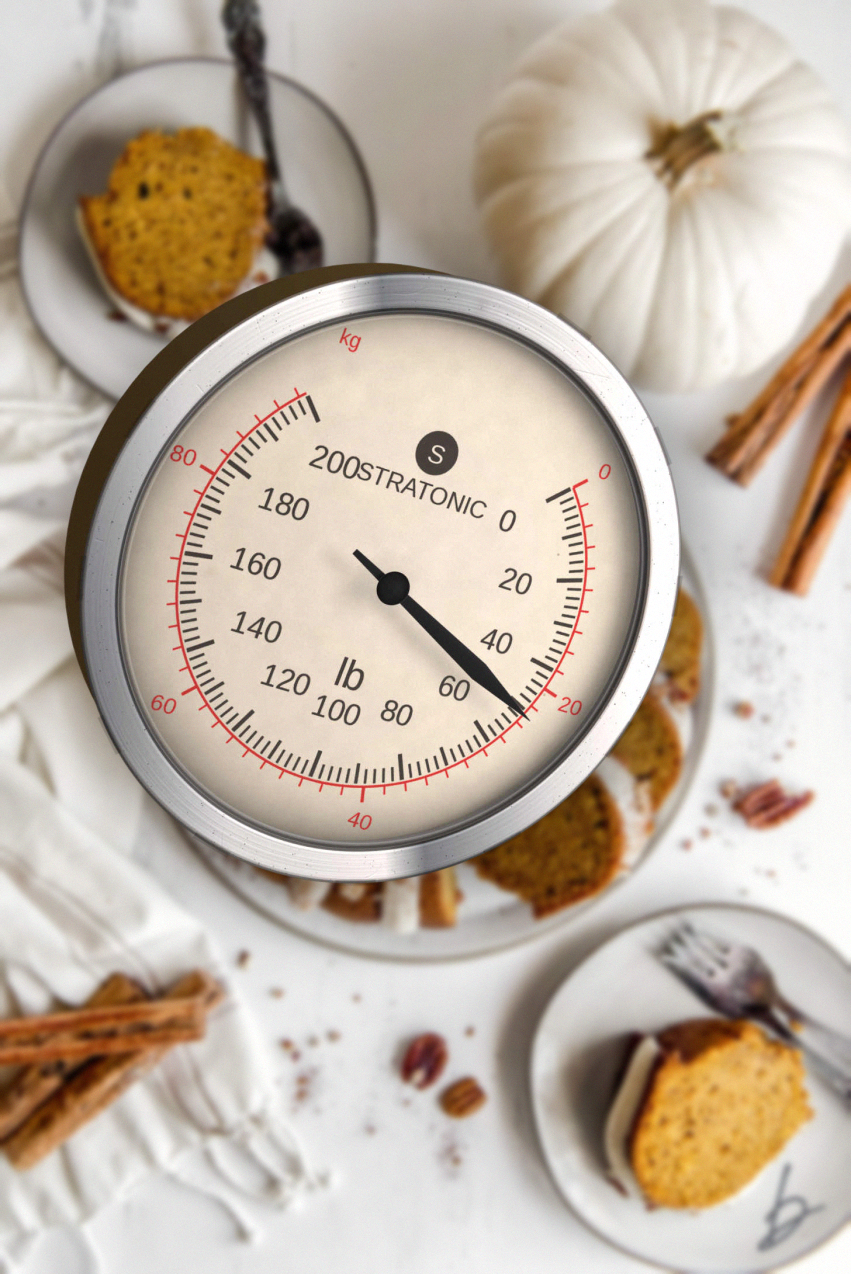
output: value=51 unit=lb
